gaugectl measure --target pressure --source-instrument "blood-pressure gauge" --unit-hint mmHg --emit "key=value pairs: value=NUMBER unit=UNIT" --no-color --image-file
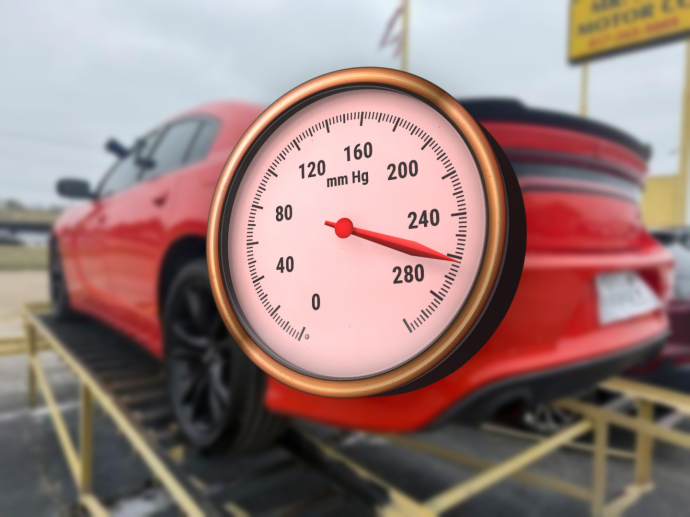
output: value=262 unit=mmHg
